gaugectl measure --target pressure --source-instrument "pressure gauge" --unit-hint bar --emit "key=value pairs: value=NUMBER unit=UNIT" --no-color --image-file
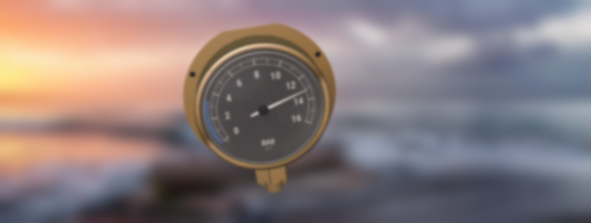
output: value=13 unit=bar
